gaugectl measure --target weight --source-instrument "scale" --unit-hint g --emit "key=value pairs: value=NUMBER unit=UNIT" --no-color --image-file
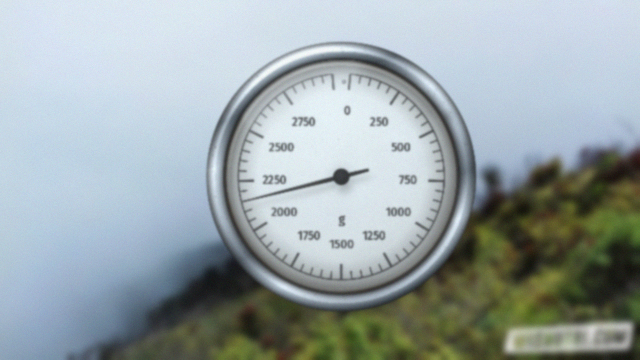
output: value=2150 unit=g
